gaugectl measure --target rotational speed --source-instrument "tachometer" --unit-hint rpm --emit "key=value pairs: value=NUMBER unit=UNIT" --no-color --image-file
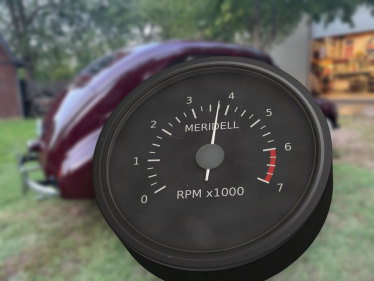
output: value=3750 unit=rpm
